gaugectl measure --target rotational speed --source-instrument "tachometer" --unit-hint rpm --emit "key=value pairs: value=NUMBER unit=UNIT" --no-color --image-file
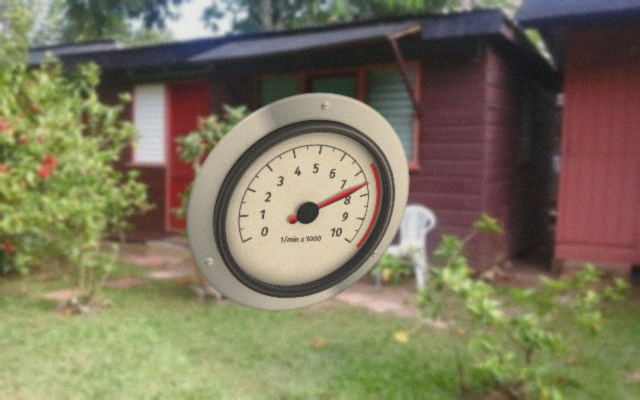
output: value=7500 unit=rpm
